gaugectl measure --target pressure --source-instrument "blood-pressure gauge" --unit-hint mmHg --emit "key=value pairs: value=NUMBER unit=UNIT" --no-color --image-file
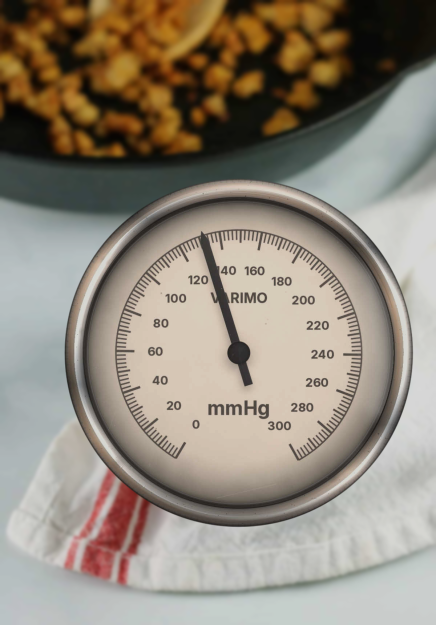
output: value=132 unit=mmHg
